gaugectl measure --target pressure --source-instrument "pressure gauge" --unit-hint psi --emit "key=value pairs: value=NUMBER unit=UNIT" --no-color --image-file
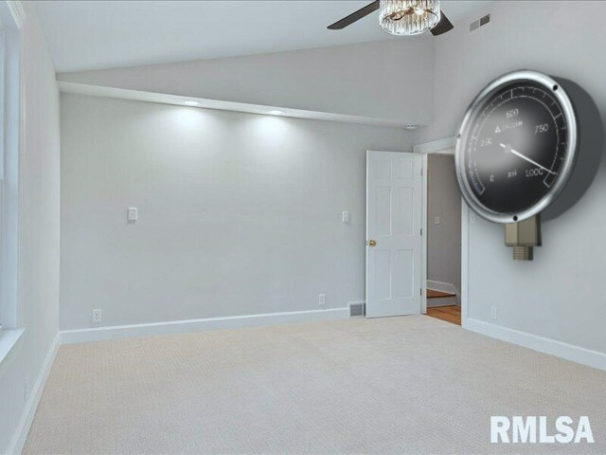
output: value=950 unit=psi
